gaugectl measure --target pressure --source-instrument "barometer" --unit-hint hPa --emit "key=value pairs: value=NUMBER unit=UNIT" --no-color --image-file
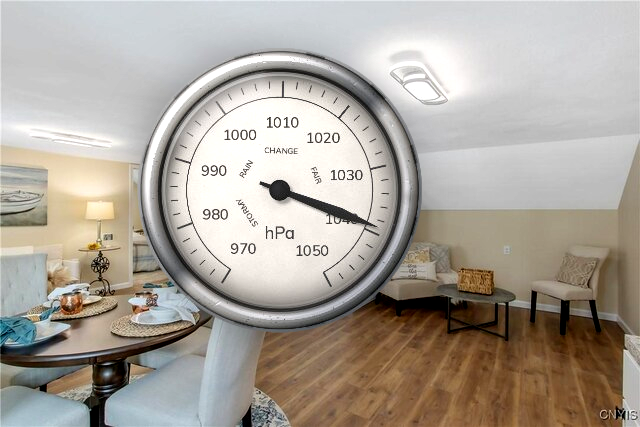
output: value=1039 unit=hPa
